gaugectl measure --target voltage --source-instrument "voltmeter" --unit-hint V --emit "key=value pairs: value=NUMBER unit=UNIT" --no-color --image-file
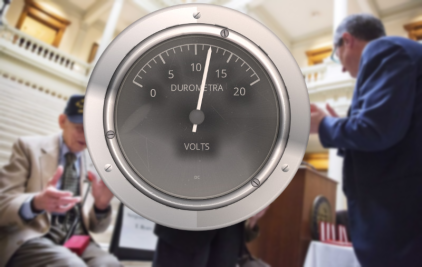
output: value=12 unit=V
